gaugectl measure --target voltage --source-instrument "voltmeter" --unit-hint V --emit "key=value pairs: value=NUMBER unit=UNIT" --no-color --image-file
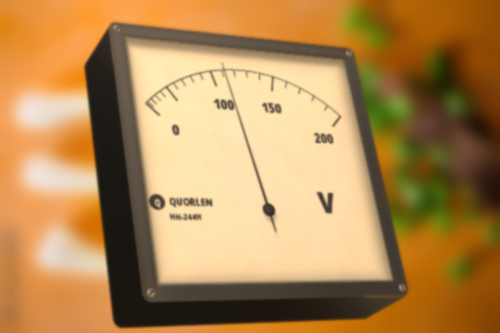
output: value=110 unit=V
